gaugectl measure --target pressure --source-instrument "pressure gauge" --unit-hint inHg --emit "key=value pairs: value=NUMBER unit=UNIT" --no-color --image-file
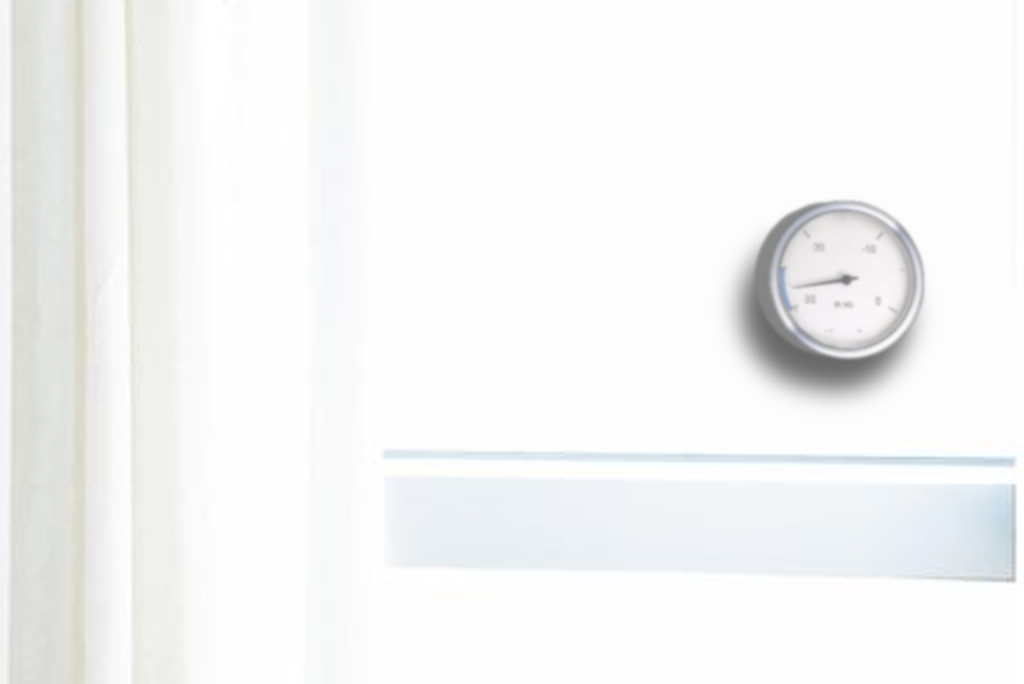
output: value=-27.5 unit=inHg
